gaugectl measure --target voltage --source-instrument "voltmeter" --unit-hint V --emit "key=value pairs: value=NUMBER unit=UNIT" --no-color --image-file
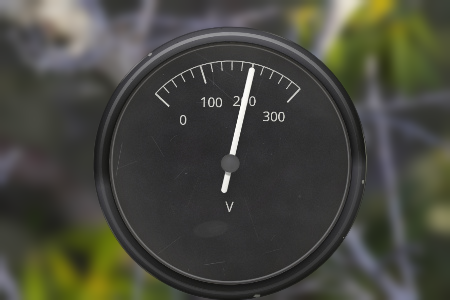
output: value=200 unit=V
